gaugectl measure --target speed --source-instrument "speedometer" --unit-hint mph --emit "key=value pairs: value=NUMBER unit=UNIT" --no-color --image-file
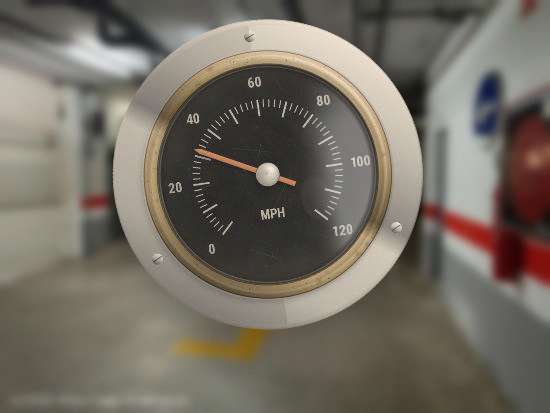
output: value=32 unit=mph
